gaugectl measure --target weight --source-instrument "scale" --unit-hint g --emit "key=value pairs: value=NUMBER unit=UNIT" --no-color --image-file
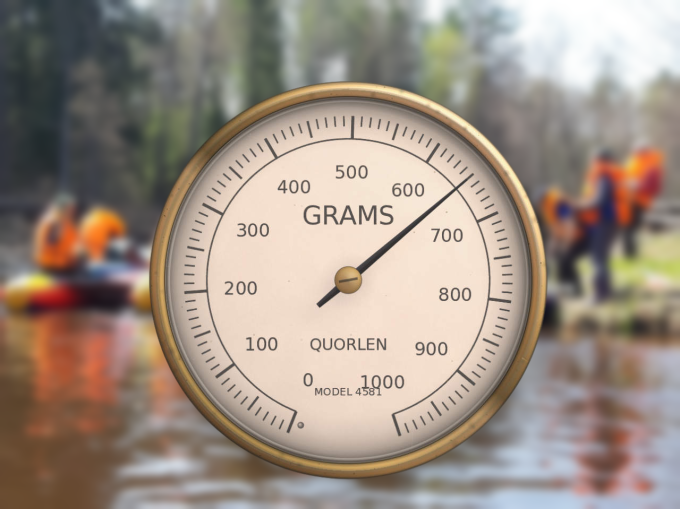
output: value=650 unit=g
